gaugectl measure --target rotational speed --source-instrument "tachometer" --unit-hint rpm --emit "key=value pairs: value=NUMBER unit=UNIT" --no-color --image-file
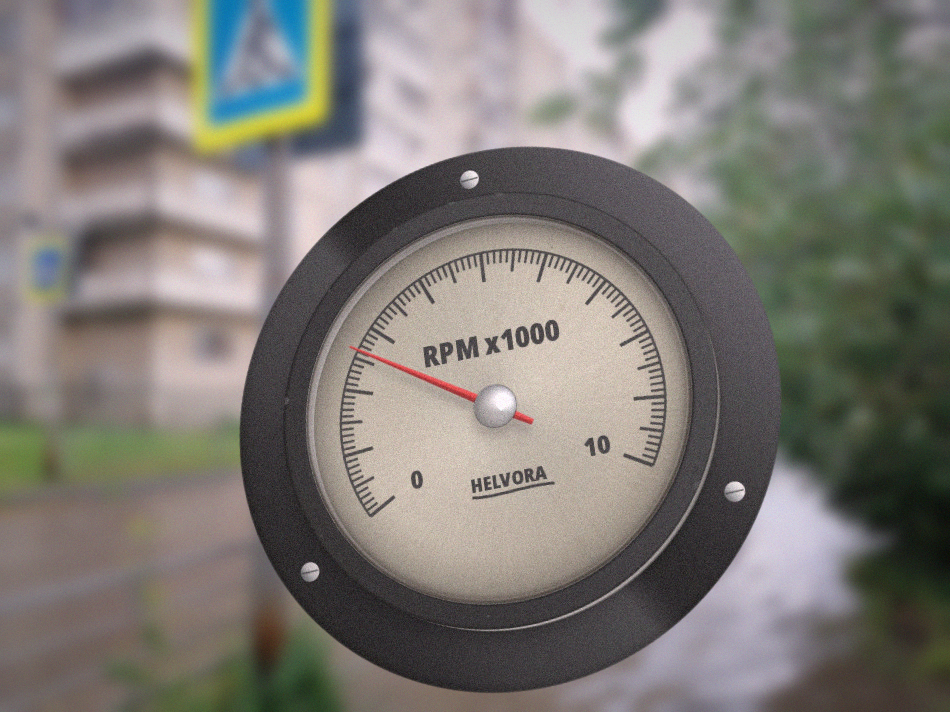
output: value=2600 unit=rpm
